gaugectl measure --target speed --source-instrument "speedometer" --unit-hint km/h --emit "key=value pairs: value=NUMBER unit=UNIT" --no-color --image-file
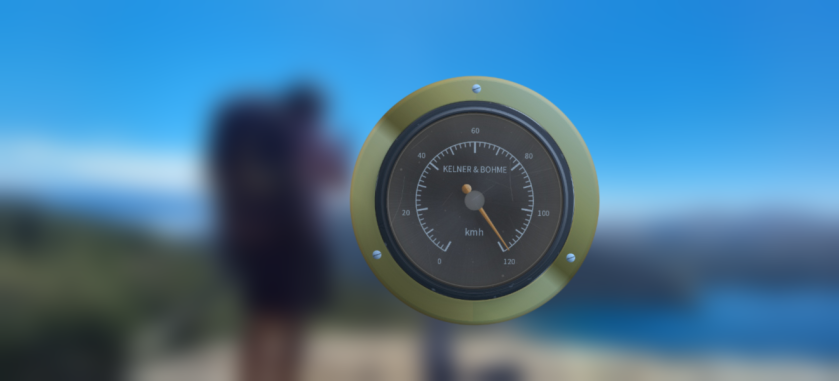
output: value=118 unit=km/h
